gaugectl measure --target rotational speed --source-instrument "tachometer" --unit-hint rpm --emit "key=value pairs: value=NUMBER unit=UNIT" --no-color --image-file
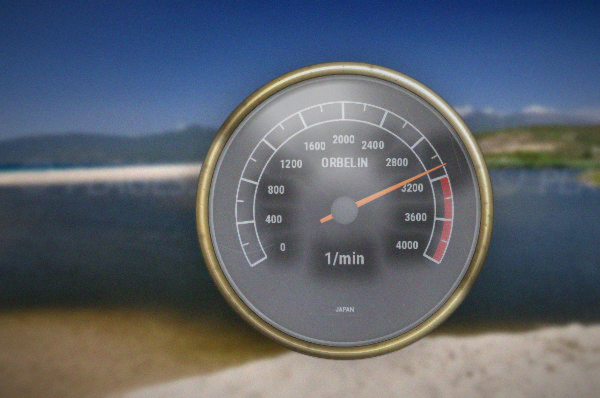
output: value=3100 unit=rpm
